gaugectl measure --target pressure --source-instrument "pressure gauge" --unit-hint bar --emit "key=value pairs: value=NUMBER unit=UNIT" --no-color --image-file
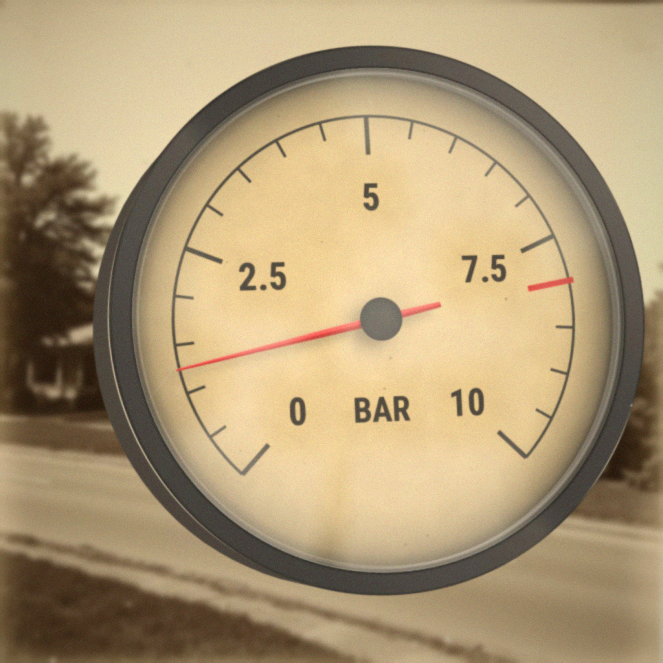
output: value=1.25 unit=bar
